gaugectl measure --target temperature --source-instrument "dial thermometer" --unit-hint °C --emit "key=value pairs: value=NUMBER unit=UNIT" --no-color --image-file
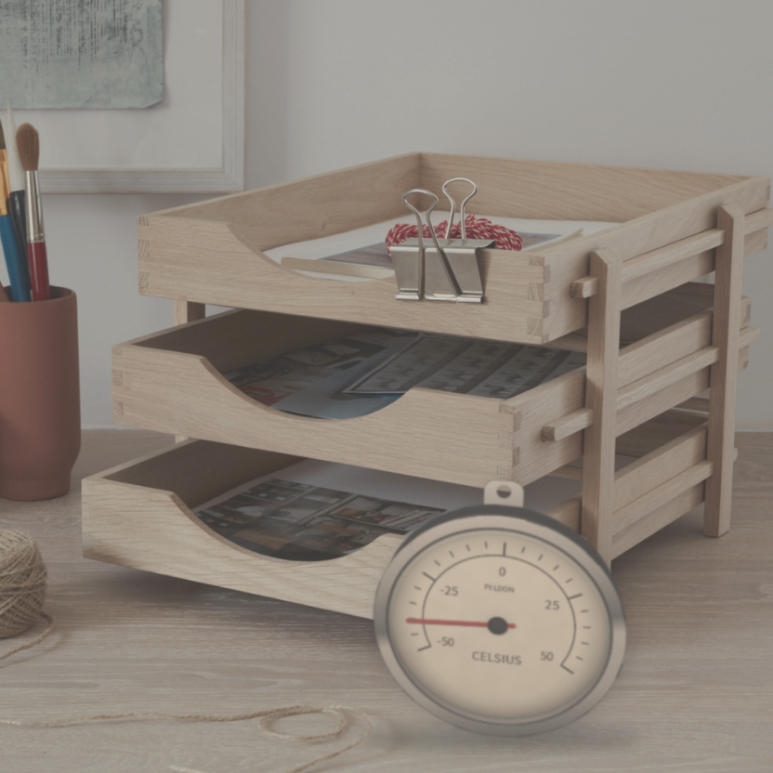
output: value=-40 unit=°C
